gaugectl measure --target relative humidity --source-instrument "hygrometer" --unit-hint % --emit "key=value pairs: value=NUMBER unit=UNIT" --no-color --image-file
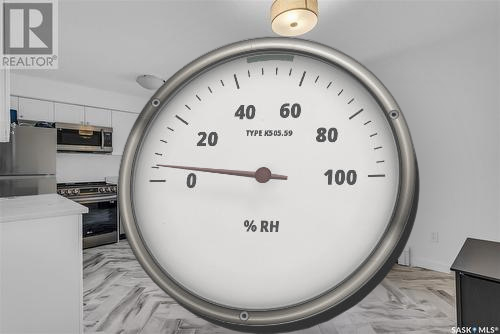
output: value=4 unit=%
